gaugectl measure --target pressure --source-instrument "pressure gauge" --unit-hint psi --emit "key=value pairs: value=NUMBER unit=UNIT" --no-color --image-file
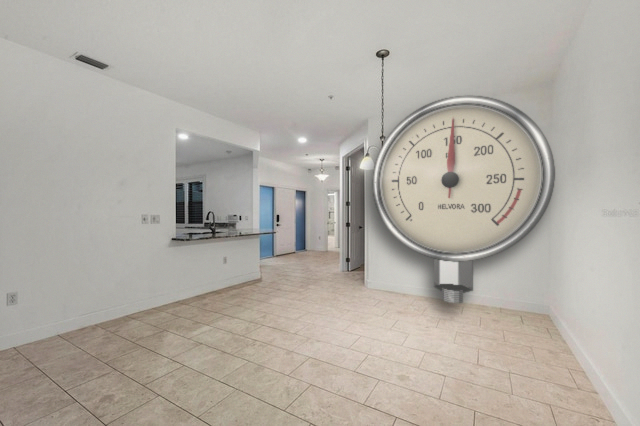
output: value=150 unit=psi
